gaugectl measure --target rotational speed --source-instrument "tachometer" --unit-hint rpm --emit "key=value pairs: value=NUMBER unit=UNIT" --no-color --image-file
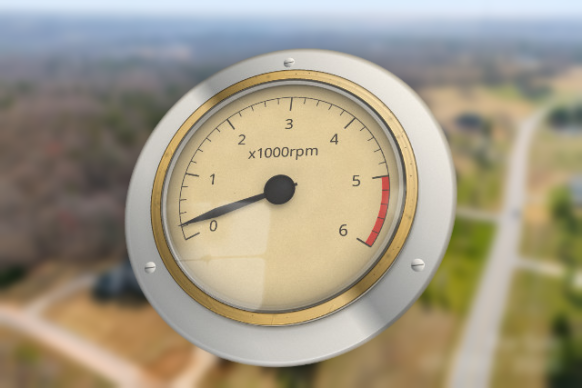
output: value=200 unit=rpm
